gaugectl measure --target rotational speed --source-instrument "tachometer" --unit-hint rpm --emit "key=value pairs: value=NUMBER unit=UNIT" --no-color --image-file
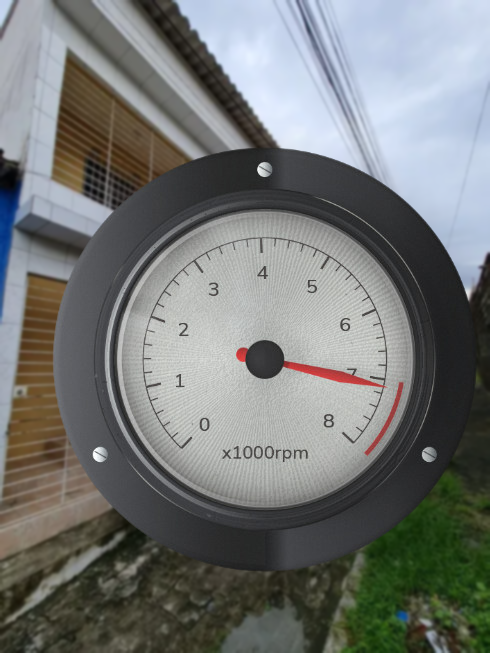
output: value=7100 unit=rpm
